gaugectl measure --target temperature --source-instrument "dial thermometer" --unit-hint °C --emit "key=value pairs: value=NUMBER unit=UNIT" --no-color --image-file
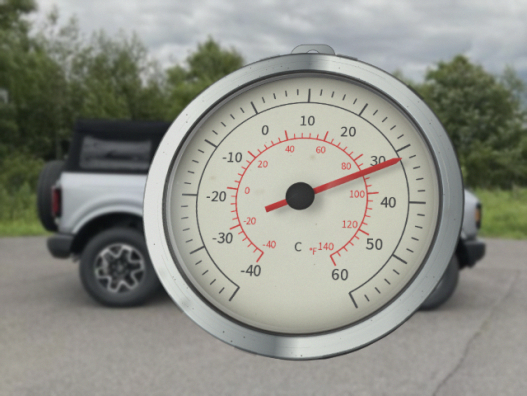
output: value=32 unit=°C
